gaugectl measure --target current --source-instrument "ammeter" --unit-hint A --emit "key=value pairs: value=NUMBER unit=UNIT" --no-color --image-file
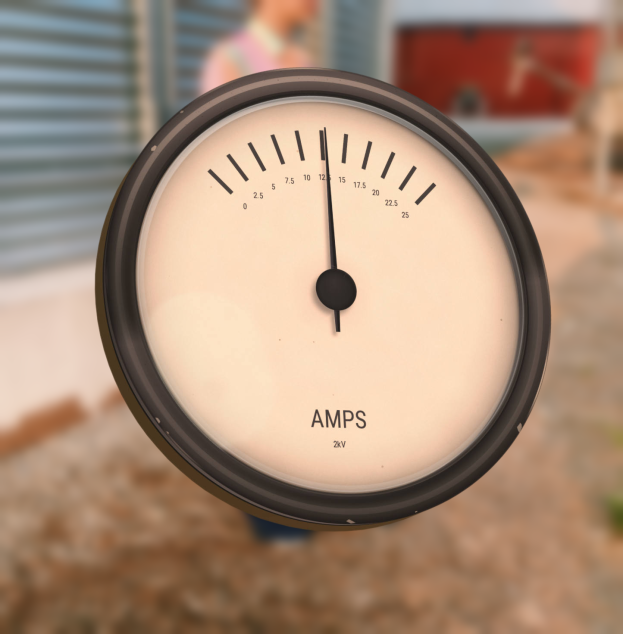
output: value=12.5 unit=A
